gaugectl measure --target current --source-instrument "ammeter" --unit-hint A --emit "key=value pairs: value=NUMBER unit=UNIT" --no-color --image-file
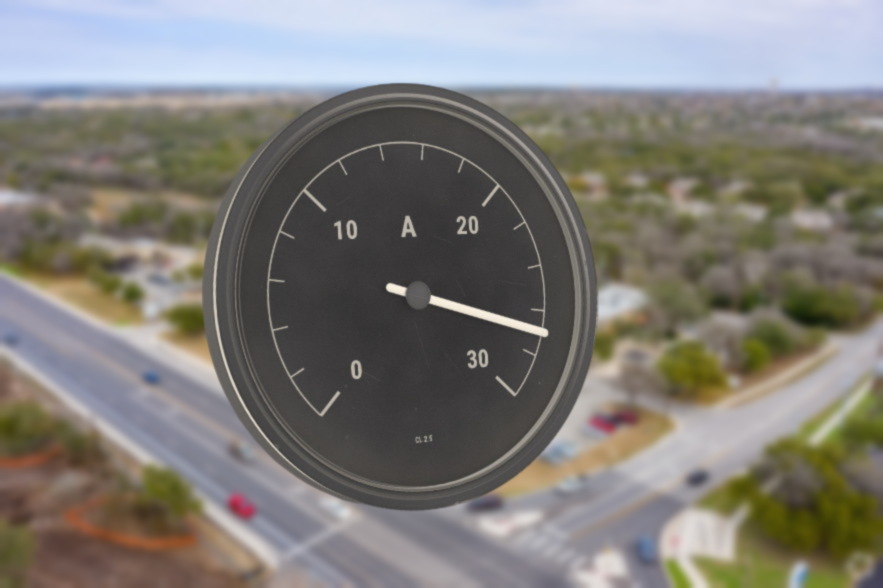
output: value=27 unit=A
